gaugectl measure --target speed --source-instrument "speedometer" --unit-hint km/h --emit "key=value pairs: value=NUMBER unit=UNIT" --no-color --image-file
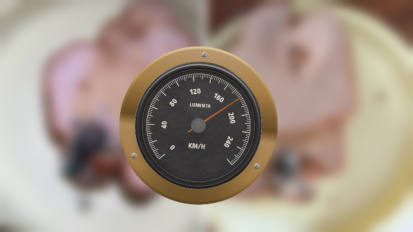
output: value=180 unit=km/h
